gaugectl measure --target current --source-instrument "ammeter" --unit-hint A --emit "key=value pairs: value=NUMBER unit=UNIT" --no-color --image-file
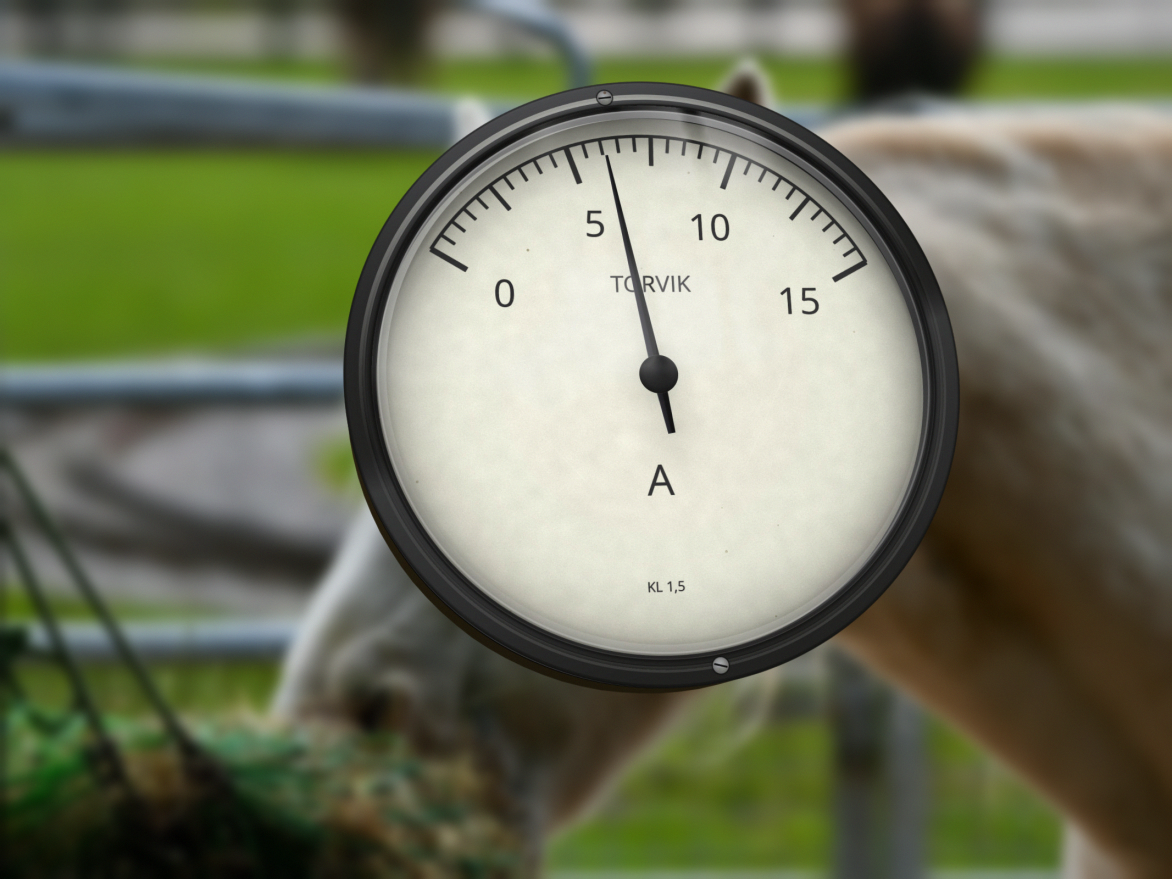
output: value=6 unit=A
